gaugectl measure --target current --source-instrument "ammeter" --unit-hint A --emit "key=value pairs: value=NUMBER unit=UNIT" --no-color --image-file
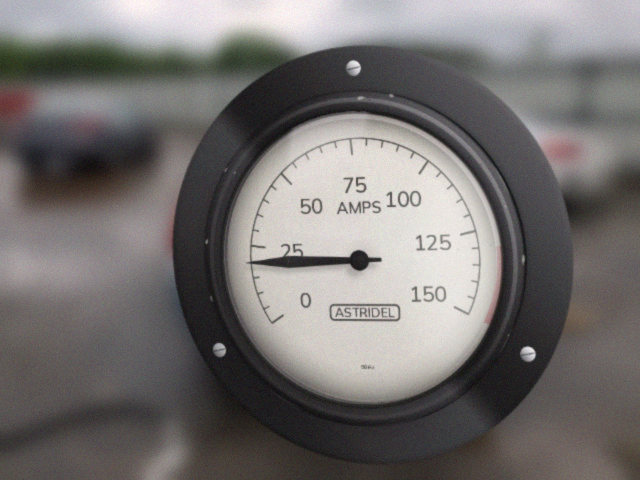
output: value=20 unit=A
